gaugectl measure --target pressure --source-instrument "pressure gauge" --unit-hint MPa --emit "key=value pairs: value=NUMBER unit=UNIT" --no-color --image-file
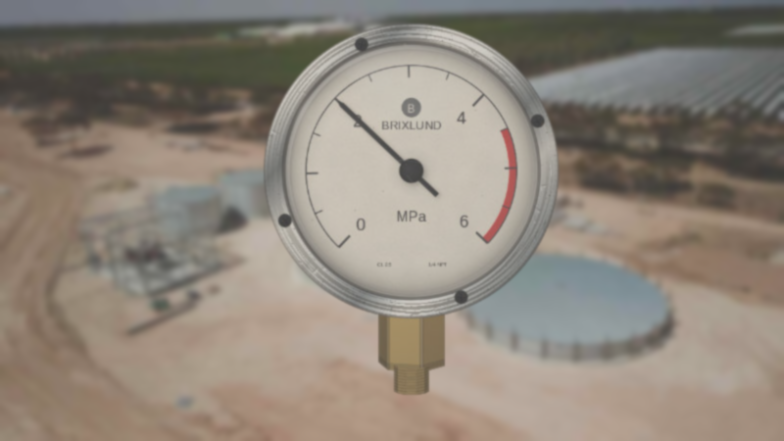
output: value=2 unit=MPa
